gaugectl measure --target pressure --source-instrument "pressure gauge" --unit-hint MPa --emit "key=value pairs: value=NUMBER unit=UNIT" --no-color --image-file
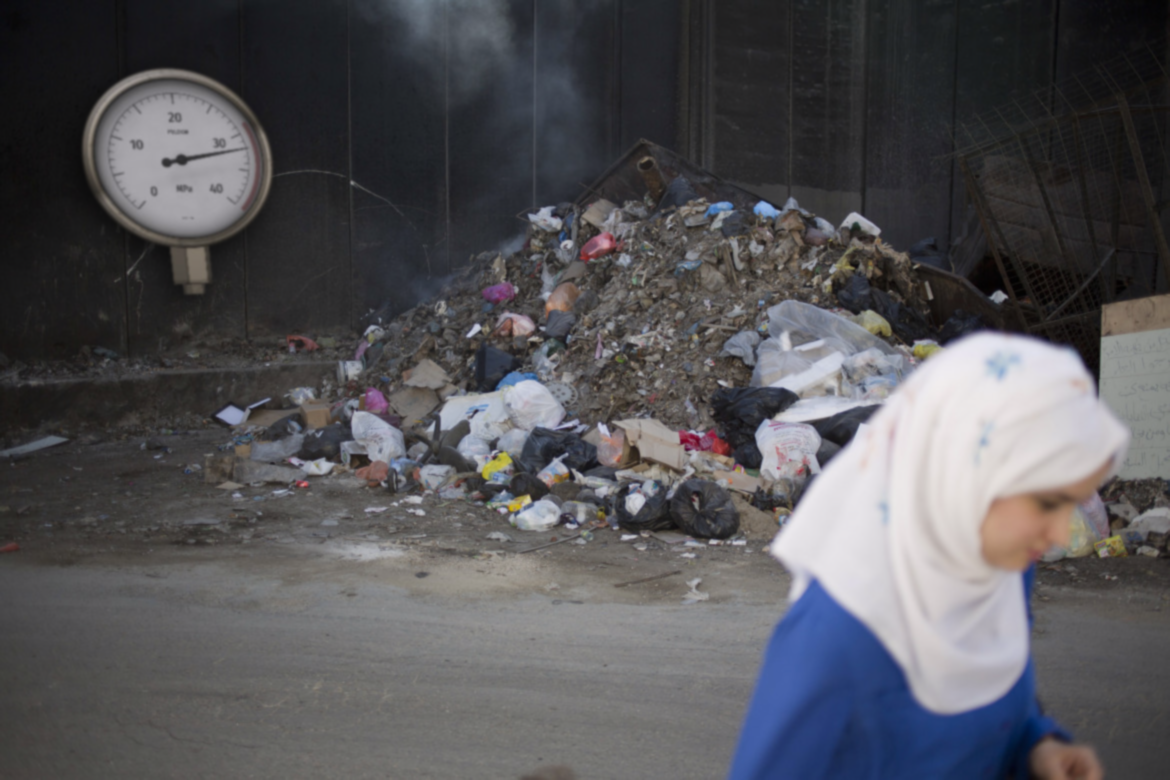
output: value=32 unit=MPa
